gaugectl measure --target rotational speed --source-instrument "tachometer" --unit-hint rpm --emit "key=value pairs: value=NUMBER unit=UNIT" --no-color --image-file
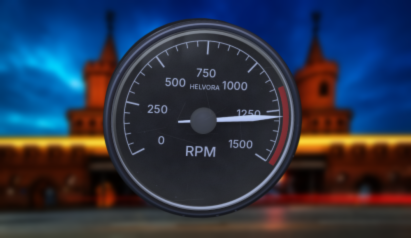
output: value=1275 unit=rpm
